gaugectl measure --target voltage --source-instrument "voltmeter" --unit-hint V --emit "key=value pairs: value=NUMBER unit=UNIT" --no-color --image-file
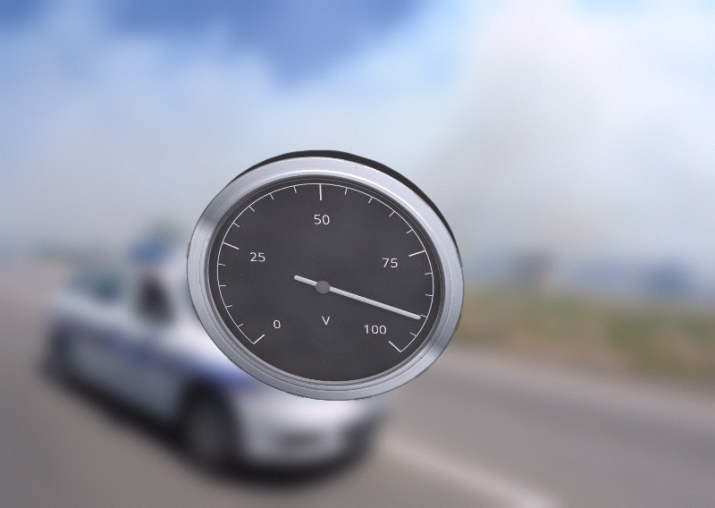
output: value=90 unit=V
